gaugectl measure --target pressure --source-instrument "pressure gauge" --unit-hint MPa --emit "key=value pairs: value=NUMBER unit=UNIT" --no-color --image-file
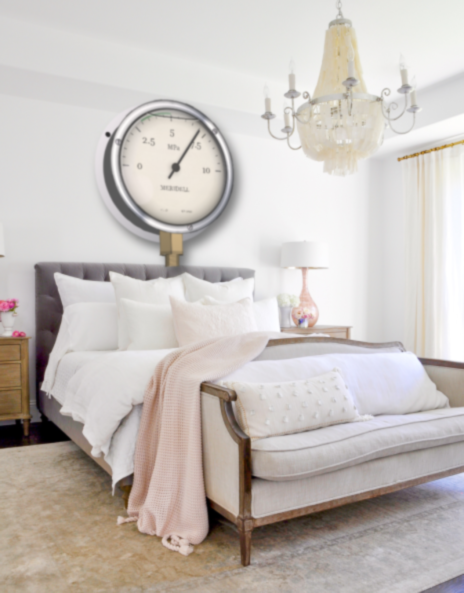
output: value=7 unit=MPa
